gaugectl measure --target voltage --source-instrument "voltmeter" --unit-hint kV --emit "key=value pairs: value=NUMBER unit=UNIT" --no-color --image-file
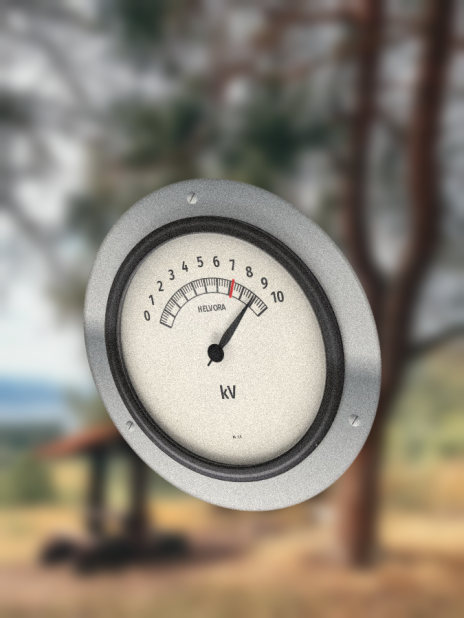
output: value=9 unit=kV
